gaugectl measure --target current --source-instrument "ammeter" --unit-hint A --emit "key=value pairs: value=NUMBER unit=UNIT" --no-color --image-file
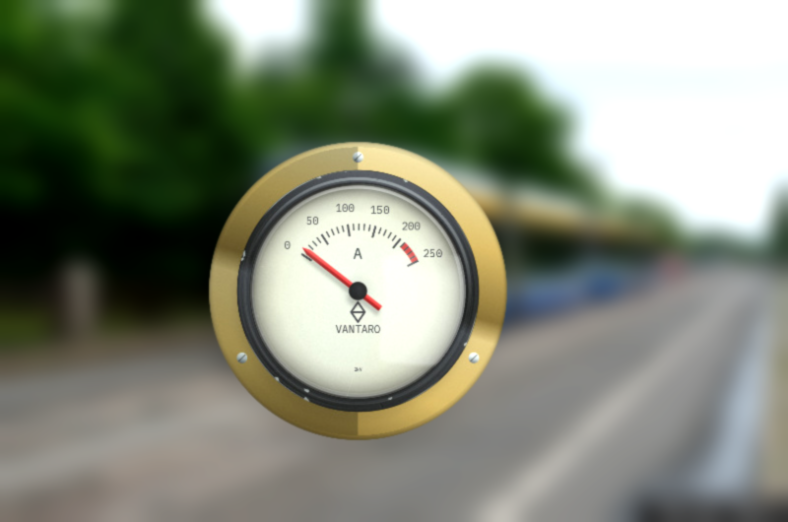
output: value=10 unit=A
